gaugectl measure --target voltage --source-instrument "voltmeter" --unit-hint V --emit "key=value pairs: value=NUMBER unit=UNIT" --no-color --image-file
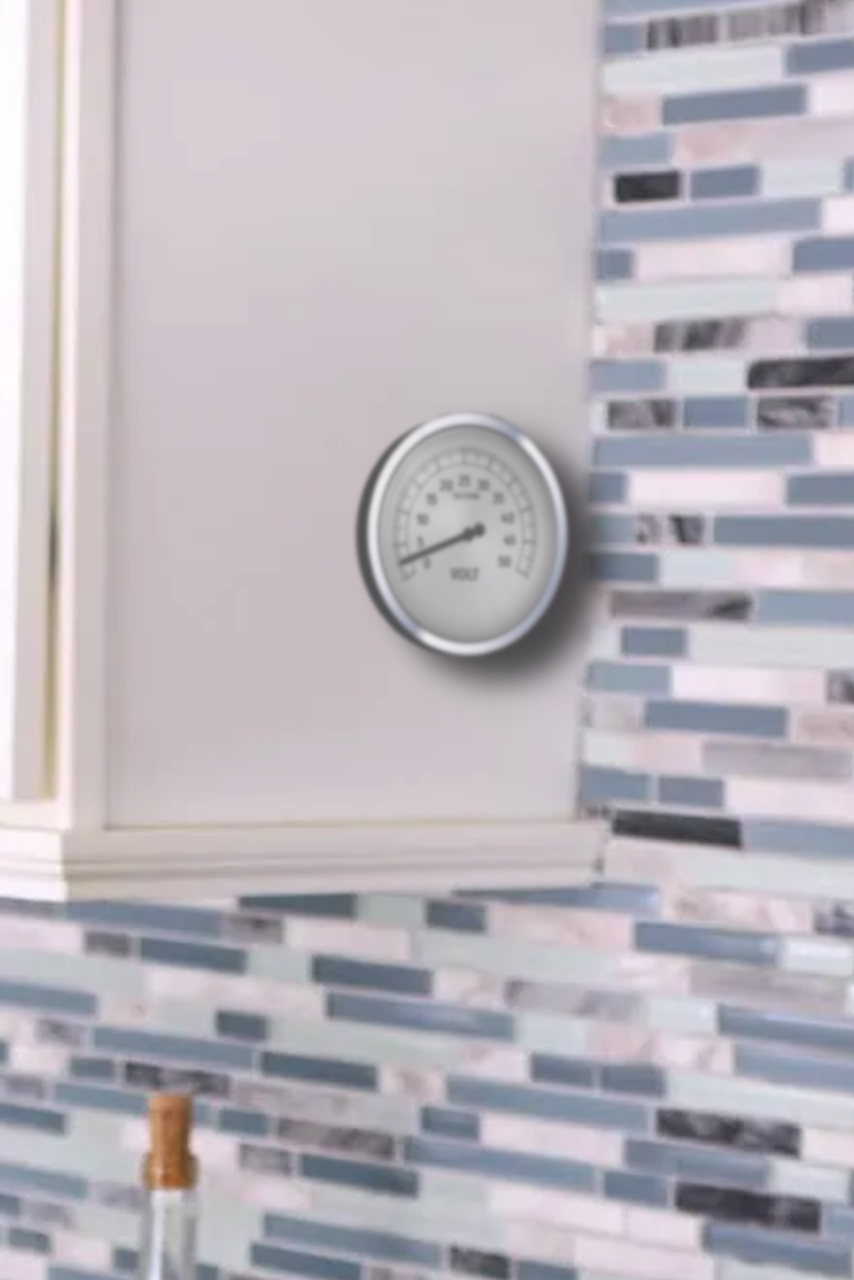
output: value=2.5 unit=V
